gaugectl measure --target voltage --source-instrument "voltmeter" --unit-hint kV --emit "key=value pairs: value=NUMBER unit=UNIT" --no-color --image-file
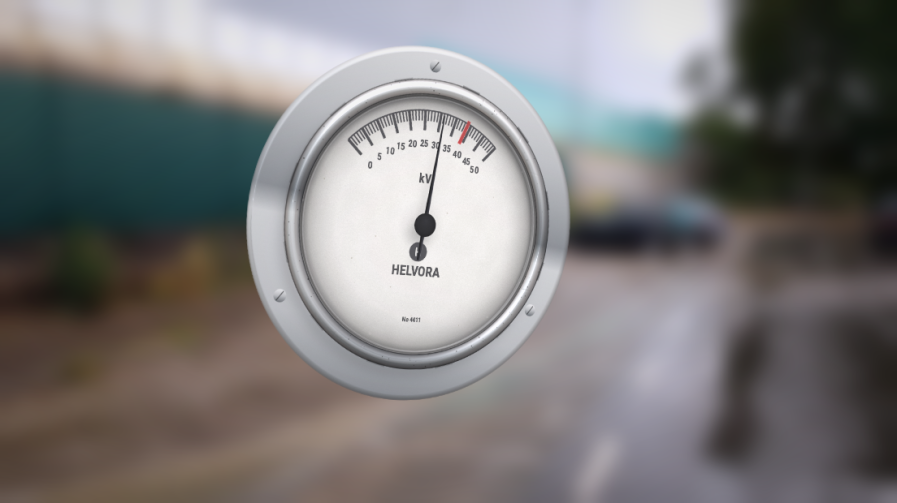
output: value=30 unit=kV
